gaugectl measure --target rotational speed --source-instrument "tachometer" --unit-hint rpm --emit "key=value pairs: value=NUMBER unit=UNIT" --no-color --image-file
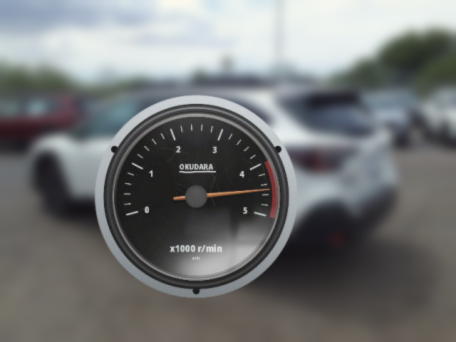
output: value=4500 unit=rpm
